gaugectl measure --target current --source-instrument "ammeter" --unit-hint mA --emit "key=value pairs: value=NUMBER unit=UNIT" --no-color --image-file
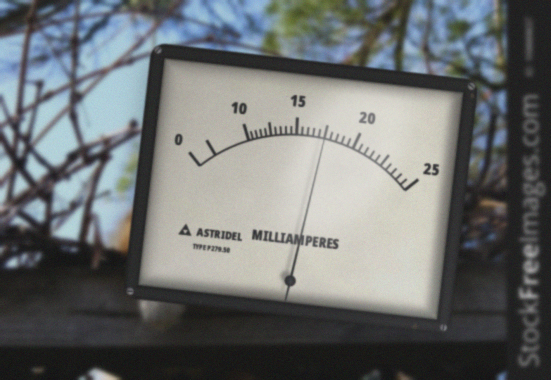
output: value=17.5 unit=mA
